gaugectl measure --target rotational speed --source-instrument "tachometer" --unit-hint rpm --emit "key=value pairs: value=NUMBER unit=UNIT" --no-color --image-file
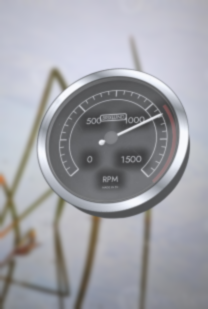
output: value=1100 unit=rpm
